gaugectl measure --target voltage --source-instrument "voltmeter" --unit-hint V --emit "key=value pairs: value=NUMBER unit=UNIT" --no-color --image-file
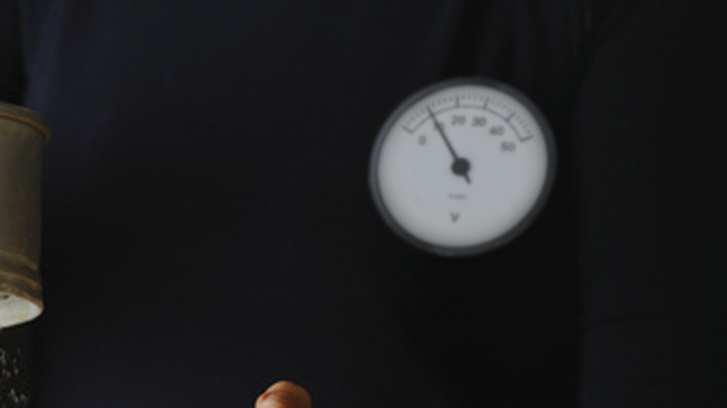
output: value=10 unit=V
